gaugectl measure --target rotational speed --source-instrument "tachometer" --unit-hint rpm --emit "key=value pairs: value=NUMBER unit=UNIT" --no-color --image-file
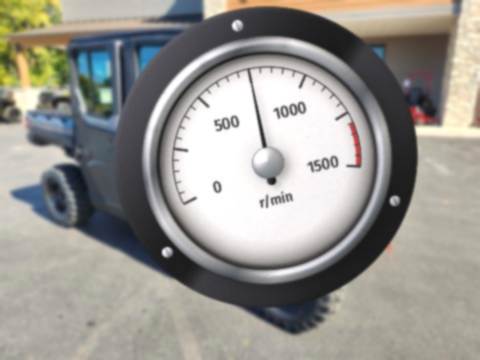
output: value=750 unit=rpm
